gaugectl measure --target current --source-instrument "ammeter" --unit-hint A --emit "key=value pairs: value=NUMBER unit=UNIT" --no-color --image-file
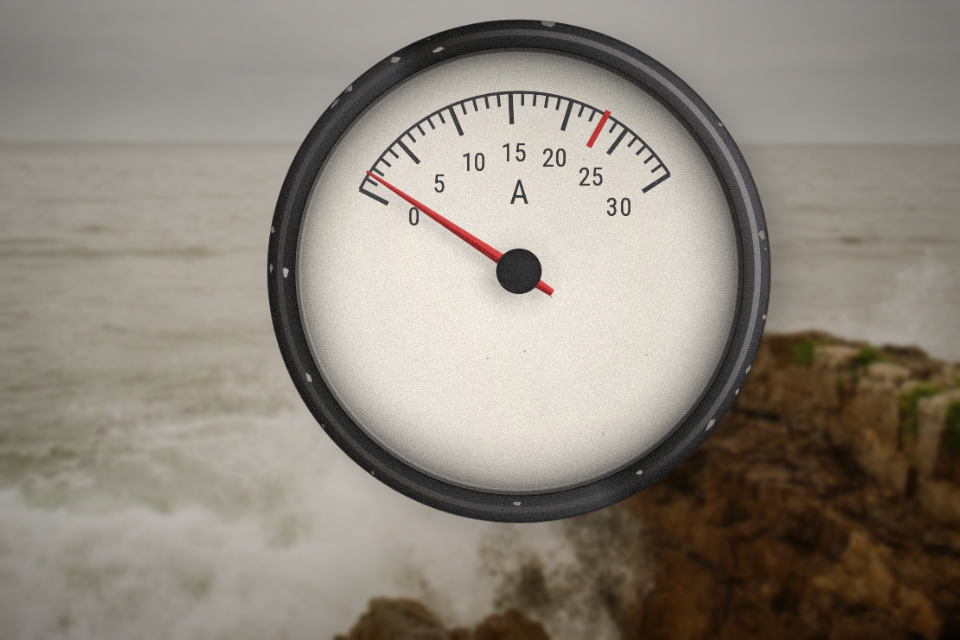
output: value=1.5 unit=A
